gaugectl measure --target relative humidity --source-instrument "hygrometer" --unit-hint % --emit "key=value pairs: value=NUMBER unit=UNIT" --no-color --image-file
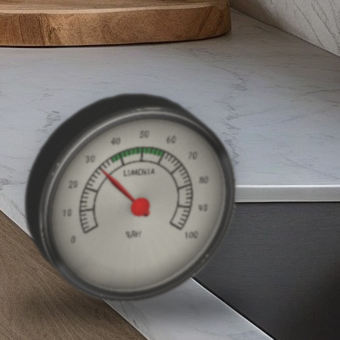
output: value=30 unit=%
